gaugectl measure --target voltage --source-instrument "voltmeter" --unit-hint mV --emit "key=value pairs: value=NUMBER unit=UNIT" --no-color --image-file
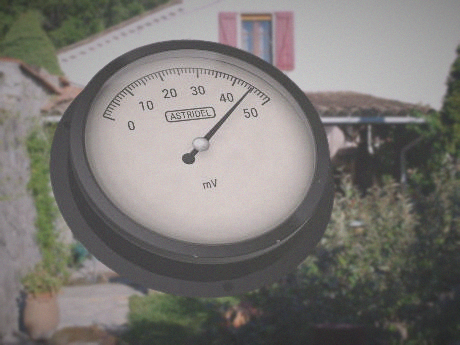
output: value=45 unit=mV
